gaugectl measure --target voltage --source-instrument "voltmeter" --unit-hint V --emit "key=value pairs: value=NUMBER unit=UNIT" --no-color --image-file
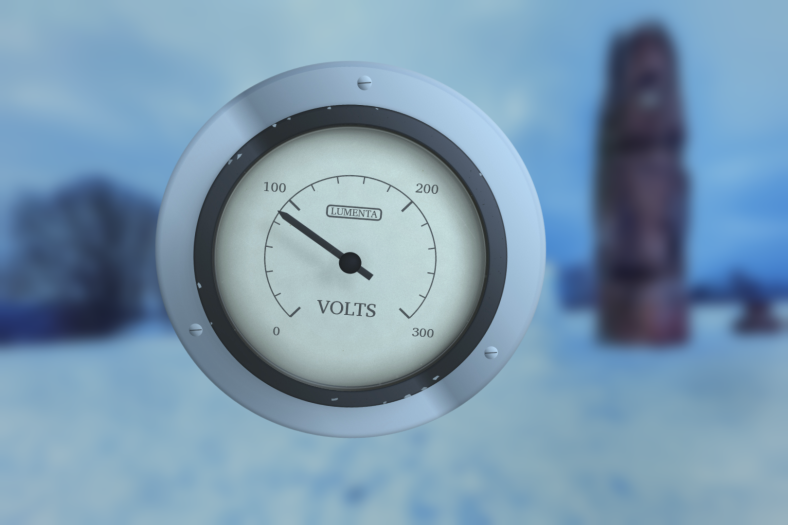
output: value=90 unit=V
